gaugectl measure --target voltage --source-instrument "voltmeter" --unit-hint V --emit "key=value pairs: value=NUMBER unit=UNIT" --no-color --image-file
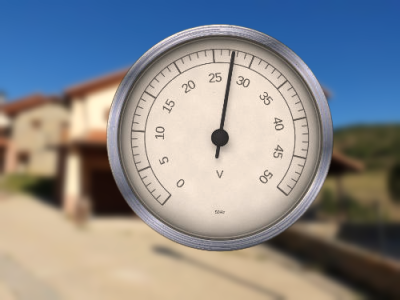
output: value=27.5 unit=V
